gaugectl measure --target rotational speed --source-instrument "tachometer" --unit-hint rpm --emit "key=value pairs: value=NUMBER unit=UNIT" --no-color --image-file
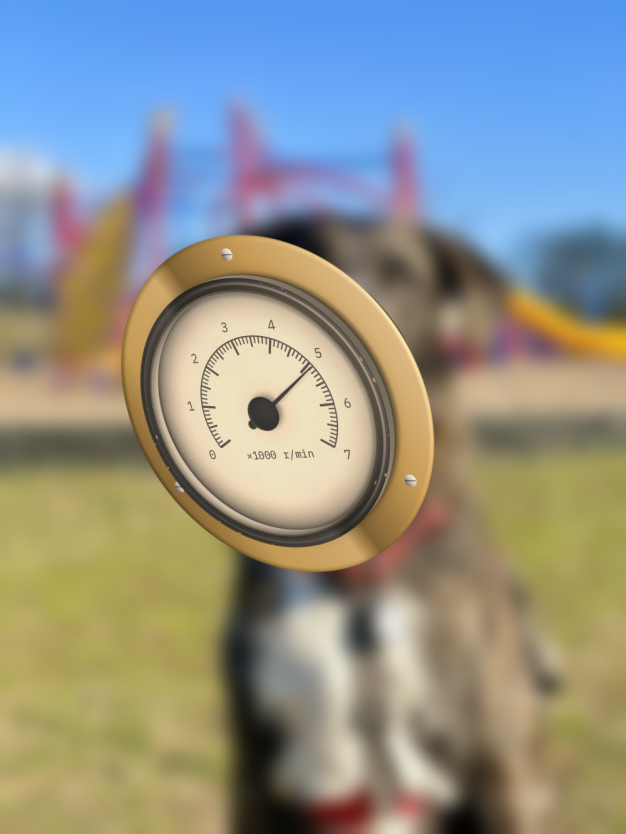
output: value=5100 unit=rpm
